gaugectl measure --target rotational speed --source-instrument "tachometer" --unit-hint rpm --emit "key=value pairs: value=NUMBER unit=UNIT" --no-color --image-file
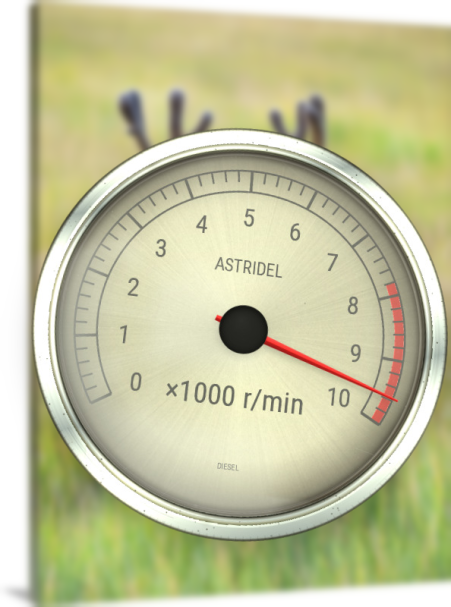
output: value=9600 unit=rpm
